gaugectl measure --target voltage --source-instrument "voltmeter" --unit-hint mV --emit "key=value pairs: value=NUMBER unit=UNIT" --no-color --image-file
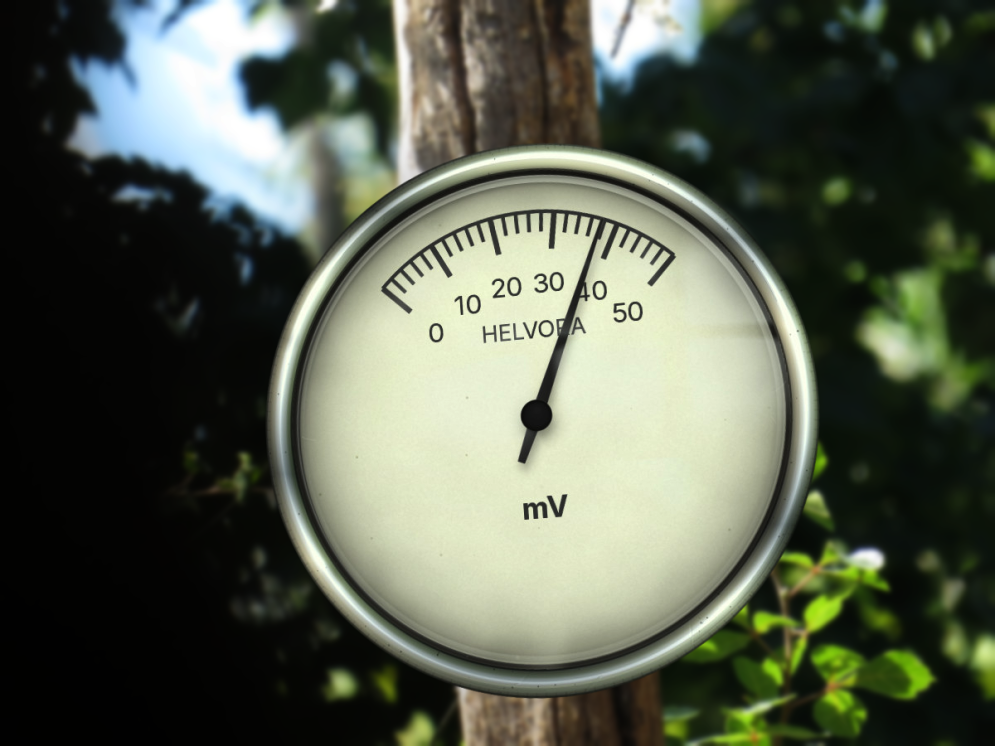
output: value=38 unit=mV
